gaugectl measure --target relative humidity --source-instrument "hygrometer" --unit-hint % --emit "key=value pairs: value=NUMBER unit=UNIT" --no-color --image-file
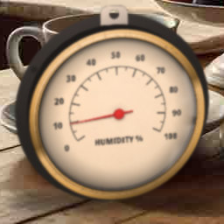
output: value=10 unit=%
